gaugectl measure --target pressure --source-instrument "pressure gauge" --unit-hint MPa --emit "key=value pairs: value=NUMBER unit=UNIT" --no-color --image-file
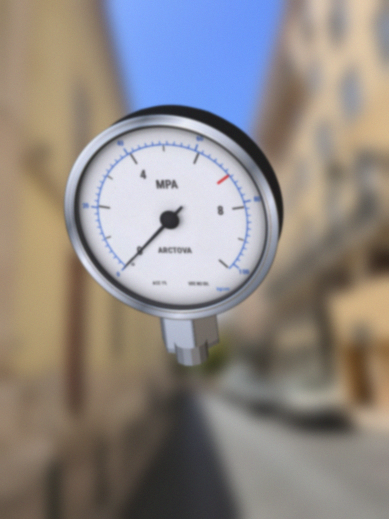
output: value=0 unit=MPa
